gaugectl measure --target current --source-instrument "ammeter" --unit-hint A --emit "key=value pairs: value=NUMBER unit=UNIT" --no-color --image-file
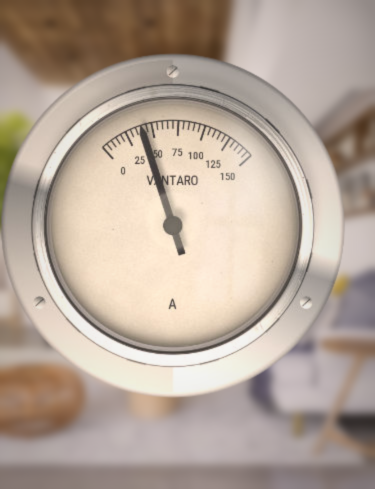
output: value=40 unit=A
